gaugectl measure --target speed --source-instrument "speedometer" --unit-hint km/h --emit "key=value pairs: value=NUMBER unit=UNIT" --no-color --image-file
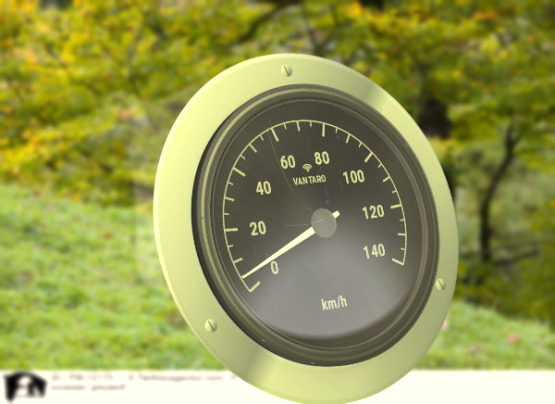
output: value=5 unit=km/h
